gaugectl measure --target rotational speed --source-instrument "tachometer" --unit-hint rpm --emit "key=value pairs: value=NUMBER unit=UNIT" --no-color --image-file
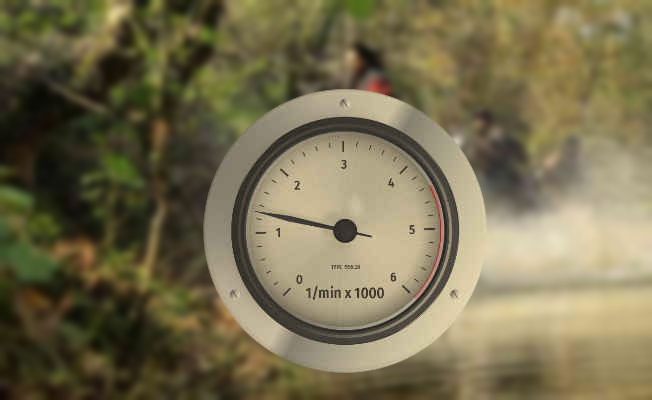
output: value=1300 unit=rpm
